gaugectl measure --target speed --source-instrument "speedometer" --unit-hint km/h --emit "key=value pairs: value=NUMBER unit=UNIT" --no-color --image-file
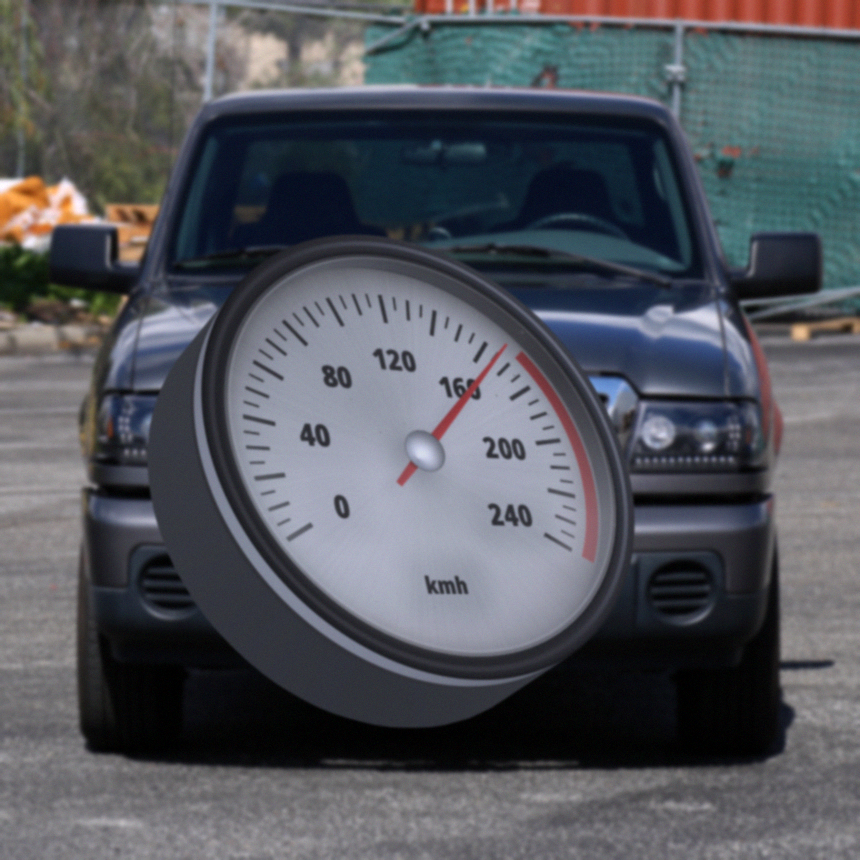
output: value=165 unit=km/h
